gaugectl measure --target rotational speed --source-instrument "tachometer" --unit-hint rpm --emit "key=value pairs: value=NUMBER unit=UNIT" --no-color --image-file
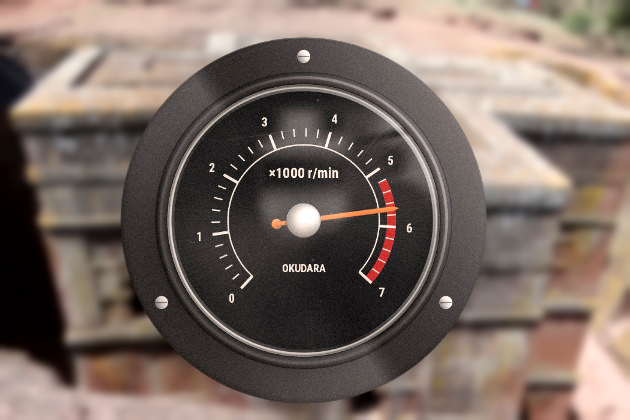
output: value=5700 unit=rpm
